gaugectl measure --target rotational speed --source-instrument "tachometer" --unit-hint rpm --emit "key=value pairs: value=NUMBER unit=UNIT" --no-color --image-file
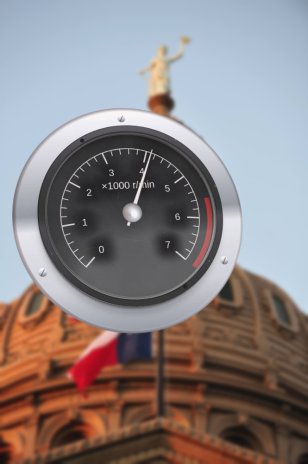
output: value=4100 unit=rpm
